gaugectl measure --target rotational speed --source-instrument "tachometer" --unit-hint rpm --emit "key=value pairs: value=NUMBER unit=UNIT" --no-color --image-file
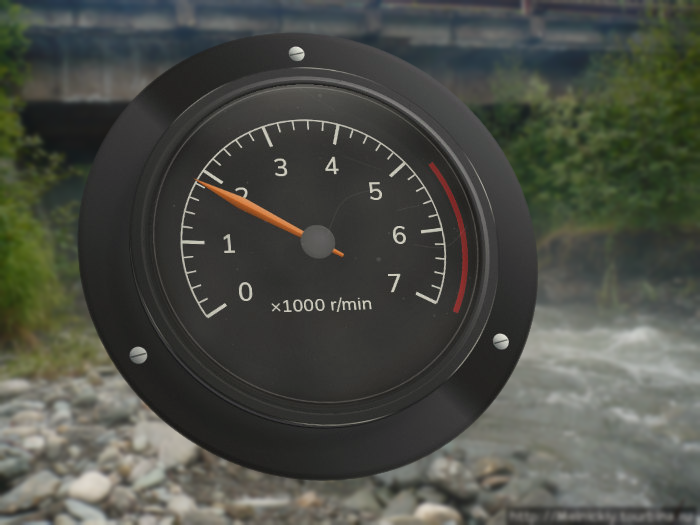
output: value=1800 unit=rpm
